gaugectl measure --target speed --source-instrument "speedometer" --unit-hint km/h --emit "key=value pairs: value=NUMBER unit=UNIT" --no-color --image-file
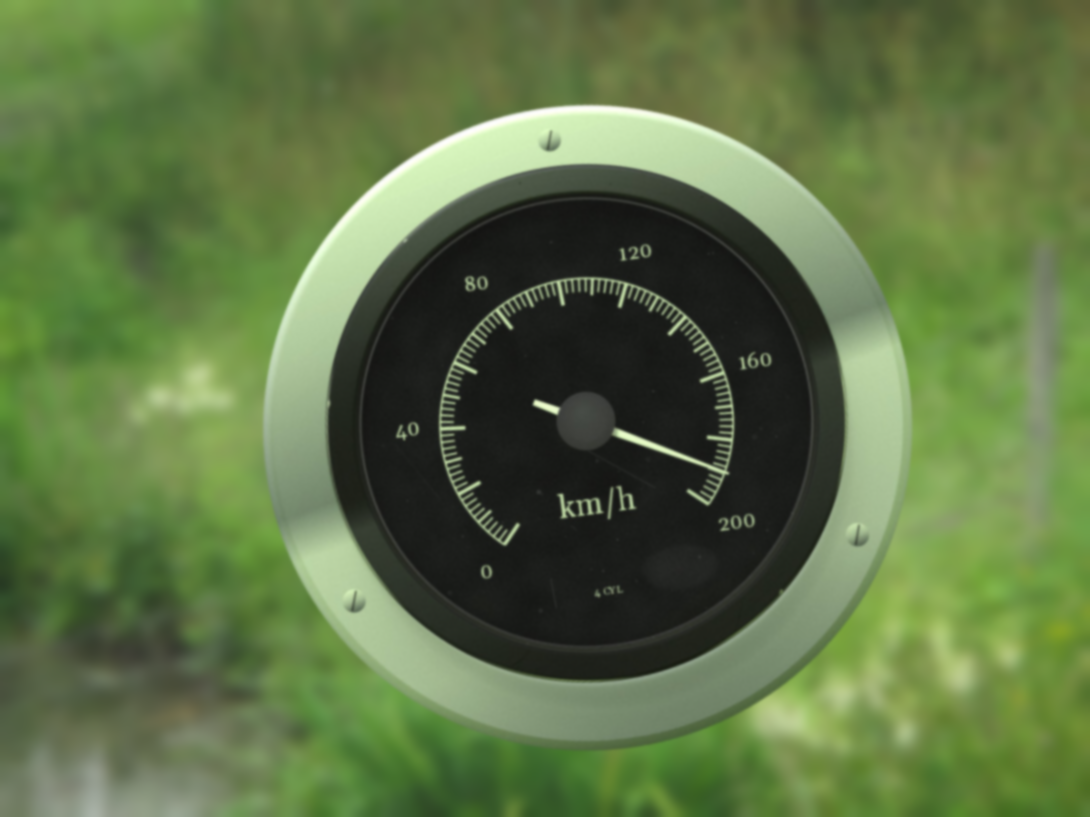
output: value=190 unit=km/h
